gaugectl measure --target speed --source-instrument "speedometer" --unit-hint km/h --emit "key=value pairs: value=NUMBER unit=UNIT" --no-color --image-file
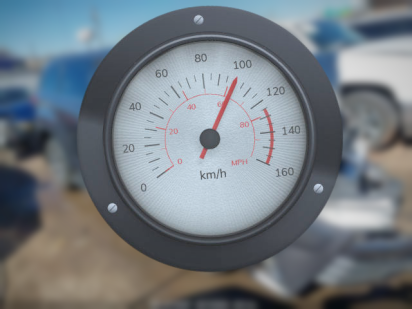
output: value=100 unit=km/h
